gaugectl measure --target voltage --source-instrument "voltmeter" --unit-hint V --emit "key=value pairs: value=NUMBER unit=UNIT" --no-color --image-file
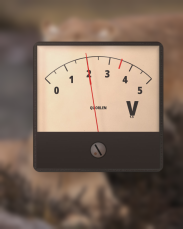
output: value=2 unit=V
